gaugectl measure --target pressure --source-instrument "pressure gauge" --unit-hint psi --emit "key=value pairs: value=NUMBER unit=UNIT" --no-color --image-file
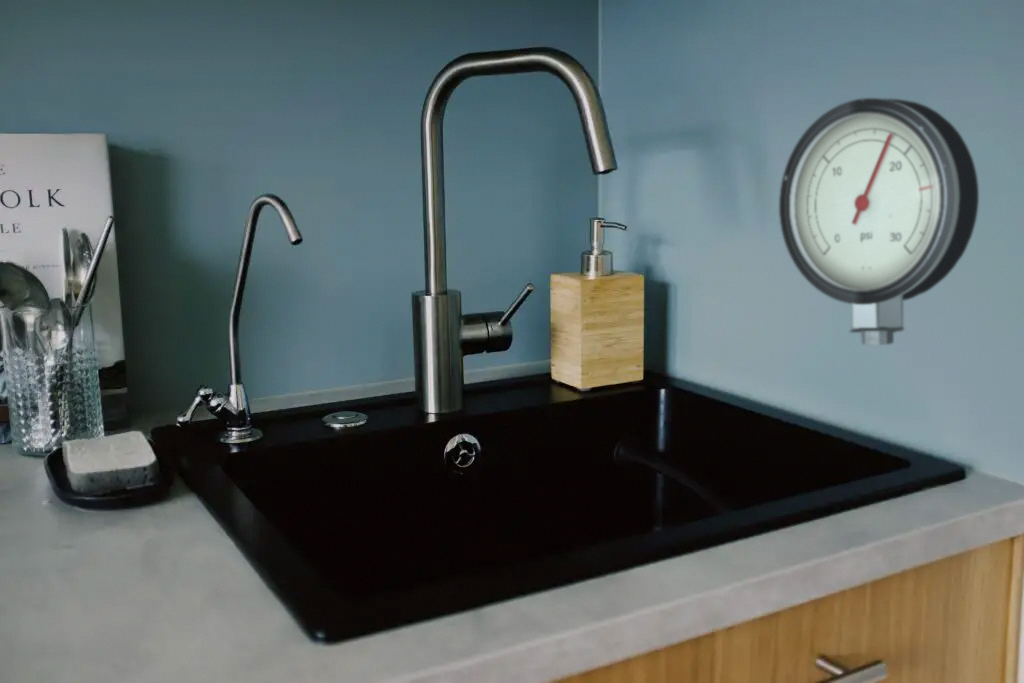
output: value=18 unit=psi
